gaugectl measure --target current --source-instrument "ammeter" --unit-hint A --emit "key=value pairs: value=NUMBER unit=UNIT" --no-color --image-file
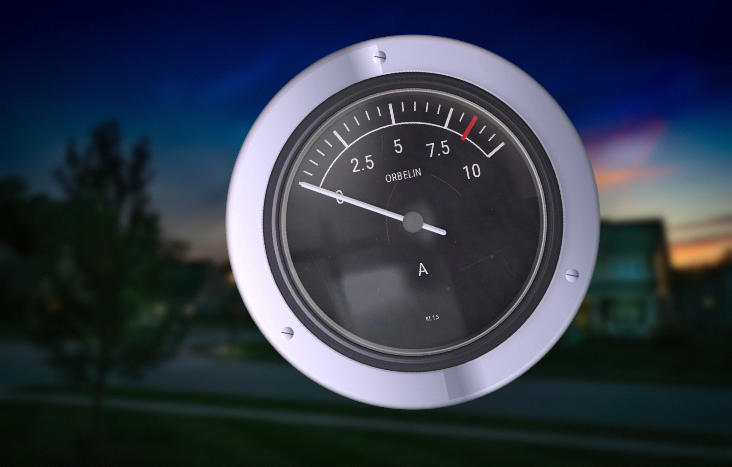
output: value=0 unit=A
